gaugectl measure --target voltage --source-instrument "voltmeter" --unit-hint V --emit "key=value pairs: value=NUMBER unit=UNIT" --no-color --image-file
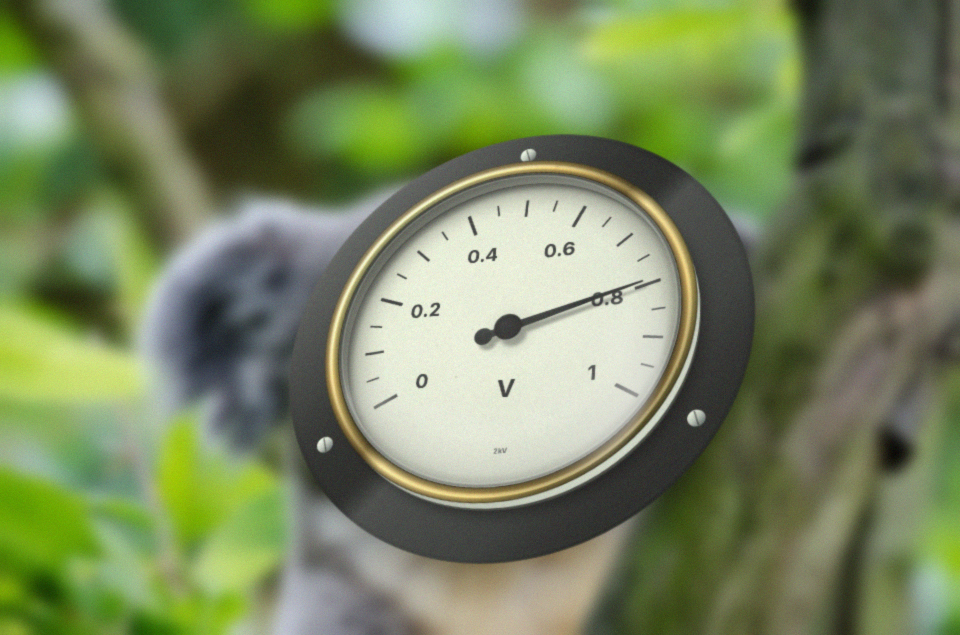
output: value=0.8 unit=V
